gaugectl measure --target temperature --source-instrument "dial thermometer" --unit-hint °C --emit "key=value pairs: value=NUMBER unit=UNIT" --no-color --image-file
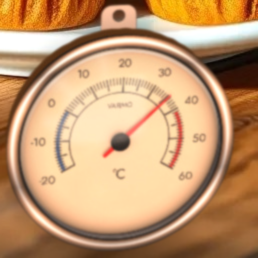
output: value=35 unit=°C
